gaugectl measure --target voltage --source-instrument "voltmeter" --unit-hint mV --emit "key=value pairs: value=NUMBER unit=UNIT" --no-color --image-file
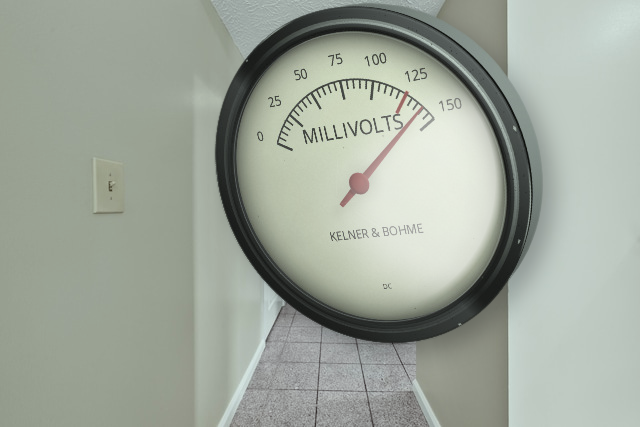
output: value=140 unit=mV
